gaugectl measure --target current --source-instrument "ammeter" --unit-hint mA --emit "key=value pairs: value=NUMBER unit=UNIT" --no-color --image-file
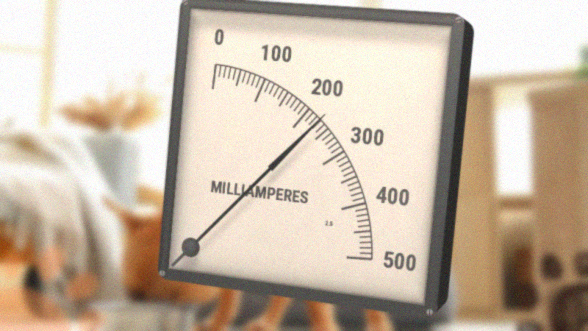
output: value=230 unit=mA
